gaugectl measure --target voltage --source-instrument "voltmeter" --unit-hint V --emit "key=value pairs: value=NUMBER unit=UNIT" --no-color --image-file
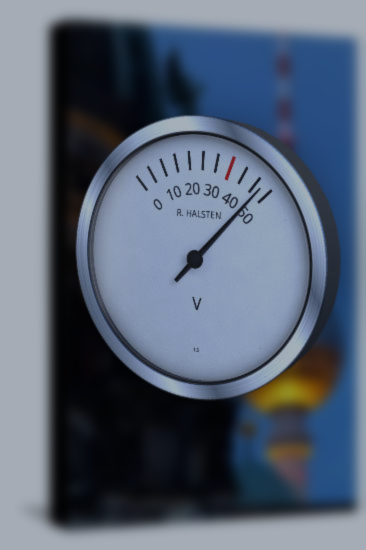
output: value=47.5 unit=V
